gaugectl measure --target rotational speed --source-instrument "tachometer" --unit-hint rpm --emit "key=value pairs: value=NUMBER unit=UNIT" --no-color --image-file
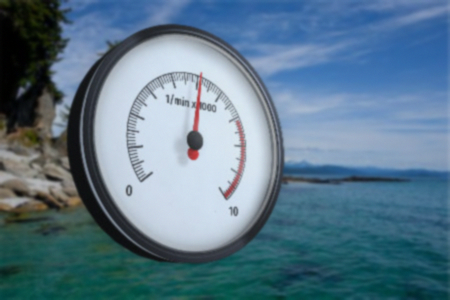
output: value=5000 unit=rpm
